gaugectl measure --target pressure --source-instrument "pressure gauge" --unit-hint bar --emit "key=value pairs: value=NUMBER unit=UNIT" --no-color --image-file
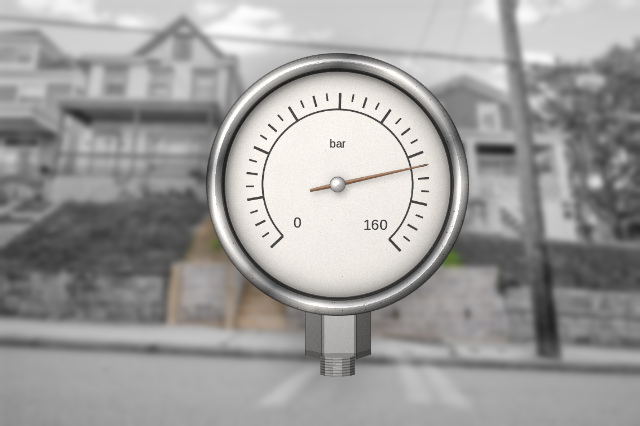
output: value=125 unit=bar
